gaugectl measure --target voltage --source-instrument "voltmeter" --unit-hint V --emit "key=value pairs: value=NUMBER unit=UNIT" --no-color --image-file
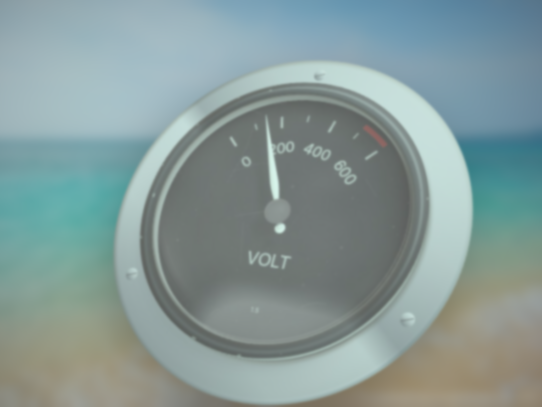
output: value=150 unit=V
